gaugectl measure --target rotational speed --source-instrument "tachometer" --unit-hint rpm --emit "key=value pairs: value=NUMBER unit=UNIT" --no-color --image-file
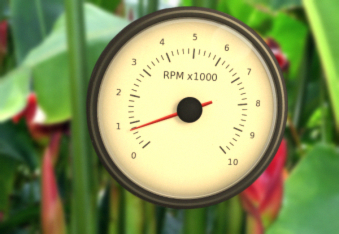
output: value=800 unit=rpm
